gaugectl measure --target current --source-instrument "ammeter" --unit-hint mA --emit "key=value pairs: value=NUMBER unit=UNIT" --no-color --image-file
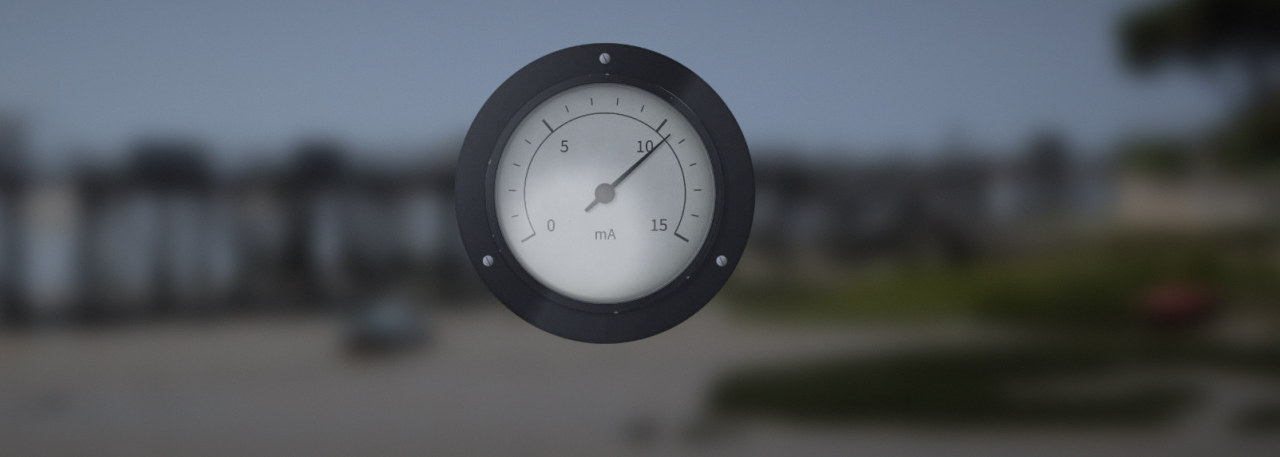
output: value=10.5 unit=mA
